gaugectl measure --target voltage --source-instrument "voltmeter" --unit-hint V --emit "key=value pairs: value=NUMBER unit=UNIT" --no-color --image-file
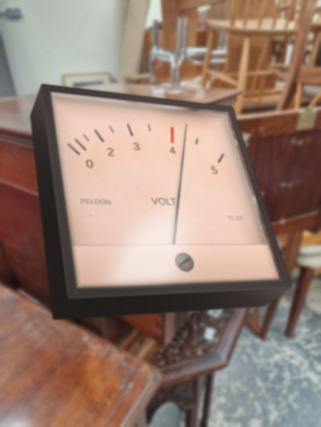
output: value=4.25 unit=V
